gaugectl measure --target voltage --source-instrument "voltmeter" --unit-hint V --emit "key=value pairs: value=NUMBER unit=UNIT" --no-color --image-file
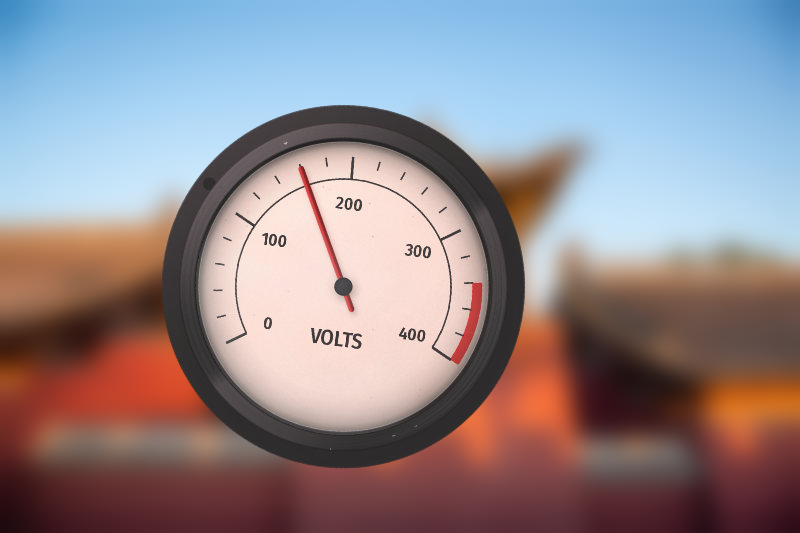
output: value=160 unit=V
